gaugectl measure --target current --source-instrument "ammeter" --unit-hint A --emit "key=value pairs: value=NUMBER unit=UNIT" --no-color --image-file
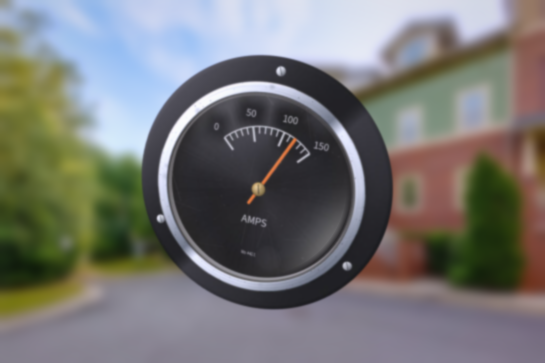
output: value=120 unit=A
